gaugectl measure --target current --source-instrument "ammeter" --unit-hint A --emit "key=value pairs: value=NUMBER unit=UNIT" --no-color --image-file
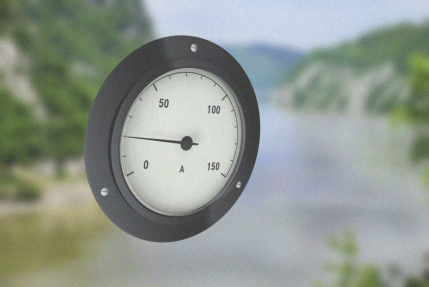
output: value=20 unit=A
